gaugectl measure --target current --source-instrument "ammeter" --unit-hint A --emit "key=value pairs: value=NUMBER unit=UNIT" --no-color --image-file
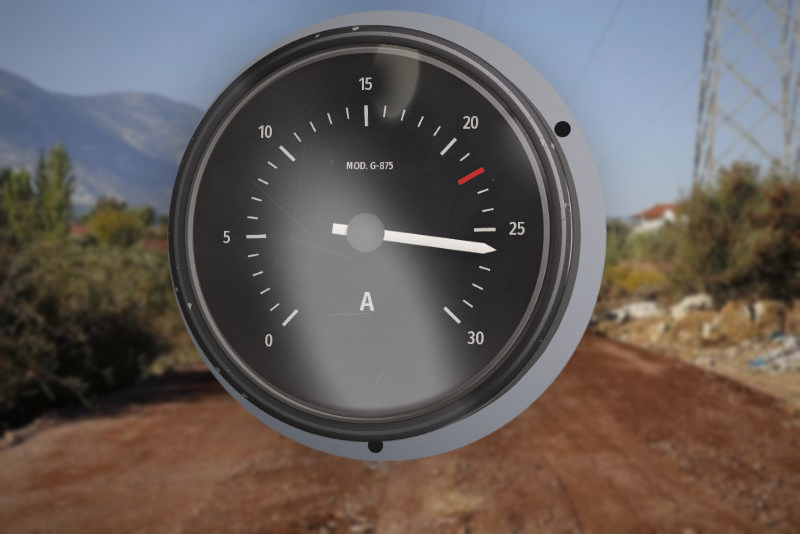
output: value=26 unit=A
